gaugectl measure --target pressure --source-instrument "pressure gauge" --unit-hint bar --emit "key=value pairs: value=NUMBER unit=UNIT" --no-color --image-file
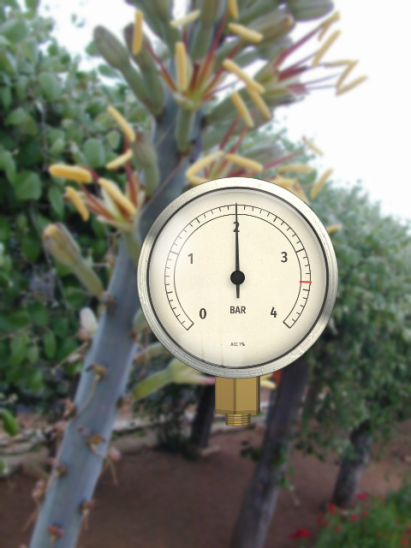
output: value=2 unit=bar
